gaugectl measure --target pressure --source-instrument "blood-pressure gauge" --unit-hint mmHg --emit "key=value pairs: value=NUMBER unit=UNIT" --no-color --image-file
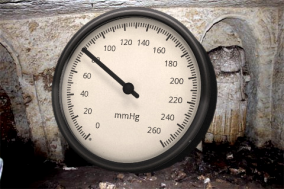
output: value=80 unit=mmHg
